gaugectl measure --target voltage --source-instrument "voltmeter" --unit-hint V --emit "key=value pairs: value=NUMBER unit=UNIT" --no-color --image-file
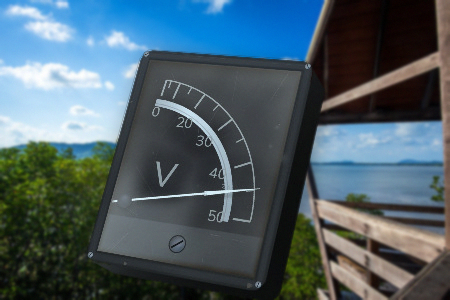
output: value=45 unit=V
